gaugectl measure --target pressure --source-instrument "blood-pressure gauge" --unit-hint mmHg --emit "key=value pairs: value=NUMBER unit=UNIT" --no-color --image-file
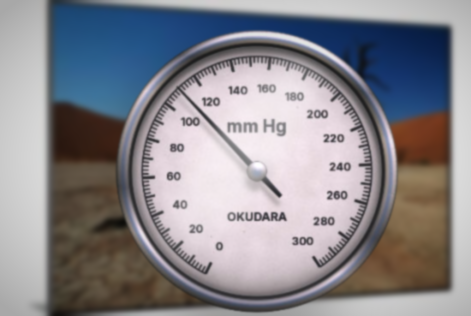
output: value=110 unit=mmHg
